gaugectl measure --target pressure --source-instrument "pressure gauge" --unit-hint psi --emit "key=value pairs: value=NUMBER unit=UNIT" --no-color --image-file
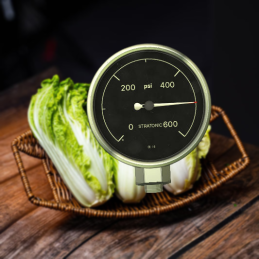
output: value=500 unit=psi
